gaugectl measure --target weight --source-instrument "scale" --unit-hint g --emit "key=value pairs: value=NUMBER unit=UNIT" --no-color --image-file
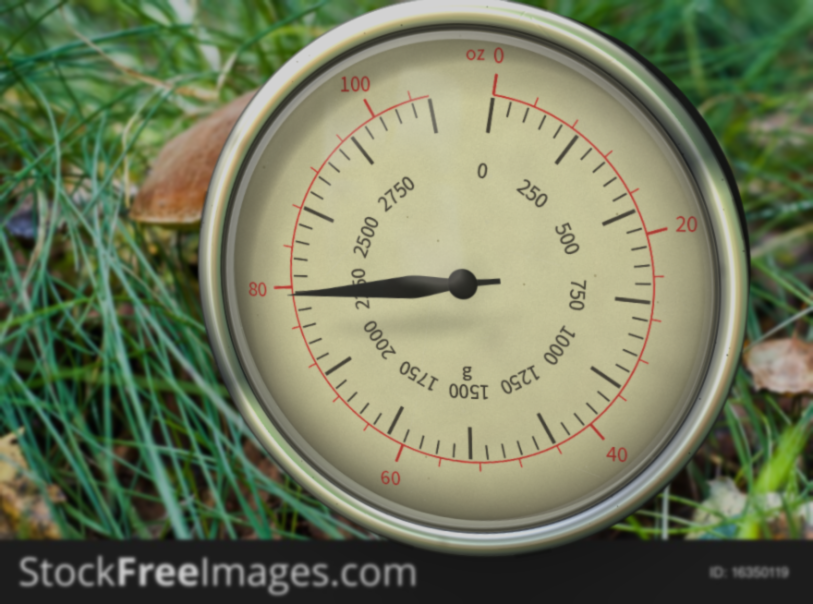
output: value=2250 unit=g
